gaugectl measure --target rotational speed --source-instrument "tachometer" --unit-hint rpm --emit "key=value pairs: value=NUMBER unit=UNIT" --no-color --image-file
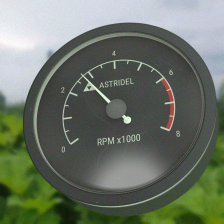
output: value=2750 unit=rpm
